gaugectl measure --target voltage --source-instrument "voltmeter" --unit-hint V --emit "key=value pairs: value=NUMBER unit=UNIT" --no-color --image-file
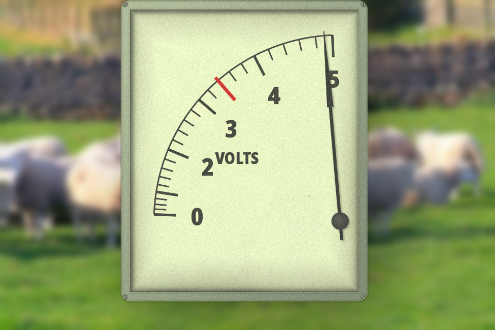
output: value=4.9 unit=V
